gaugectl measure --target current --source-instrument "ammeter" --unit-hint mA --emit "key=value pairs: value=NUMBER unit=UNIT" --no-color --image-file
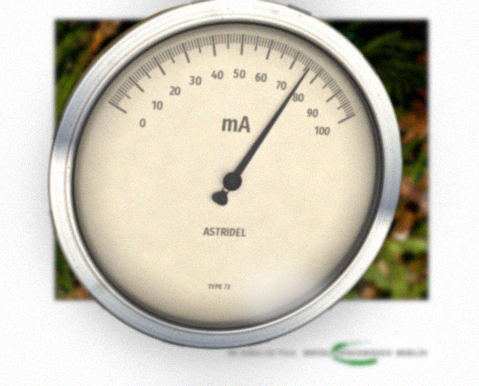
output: value=75 unit=mA
